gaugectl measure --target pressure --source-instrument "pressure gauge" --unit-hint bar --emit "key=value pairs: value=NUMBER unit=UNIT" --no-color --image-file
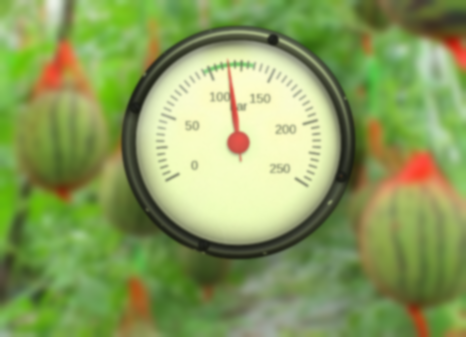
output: value=115 unit=bar
